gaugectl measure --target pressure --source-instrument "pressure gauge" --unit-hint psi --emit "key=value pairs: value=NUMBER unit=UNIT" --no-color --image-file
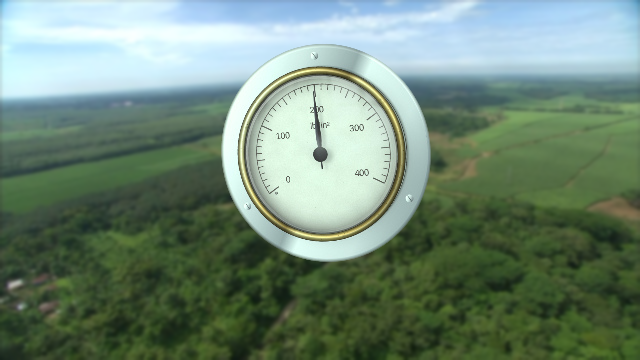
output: value=200 unit=psi
